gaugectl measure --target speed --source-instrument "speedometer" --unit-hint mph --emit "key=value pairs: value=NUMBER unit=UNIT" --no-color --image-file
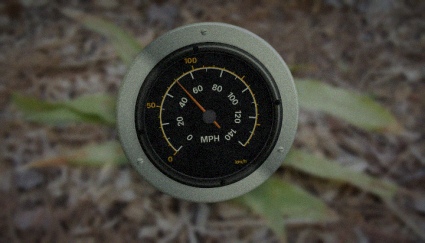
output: value=50 unit=mph
